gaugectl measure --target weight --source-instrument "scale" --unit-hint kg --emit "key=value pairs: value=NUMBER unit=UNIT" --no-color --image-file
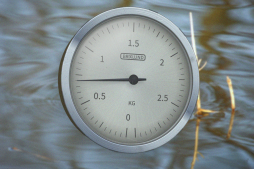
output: value=0.7 unit=kg
